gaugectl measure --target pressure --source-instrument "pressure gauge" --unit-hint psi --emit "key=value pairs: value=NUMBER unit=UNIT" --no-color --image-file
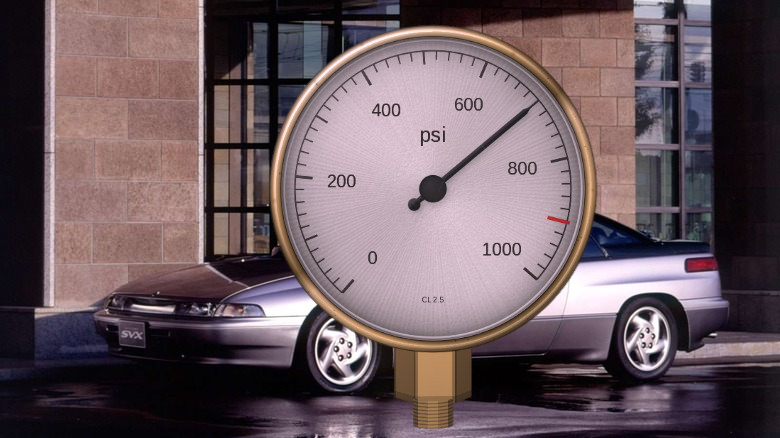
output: value=700 unit=psi
